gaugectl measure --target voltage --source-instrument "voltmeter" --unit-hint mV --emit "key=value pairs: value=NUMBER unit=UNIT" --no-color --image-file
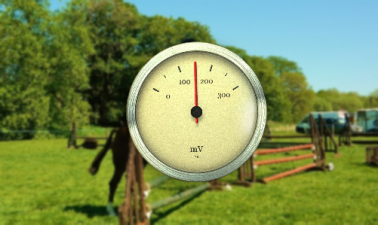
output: value=150 unit=mV
